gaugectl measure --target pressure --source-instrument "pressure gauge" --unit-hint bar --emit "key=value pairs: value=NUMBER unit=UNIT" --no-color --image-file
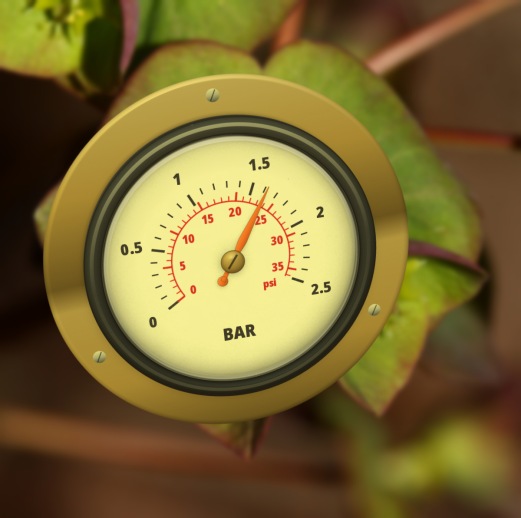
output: value=1.6 unit=bar
